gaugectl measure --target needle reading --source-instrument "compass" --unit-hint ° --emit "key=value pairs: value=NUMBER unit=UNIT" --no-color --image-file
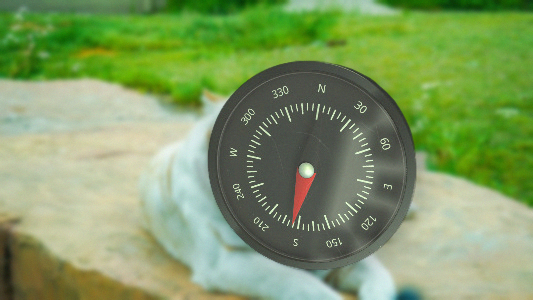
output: value=185 unit=°
